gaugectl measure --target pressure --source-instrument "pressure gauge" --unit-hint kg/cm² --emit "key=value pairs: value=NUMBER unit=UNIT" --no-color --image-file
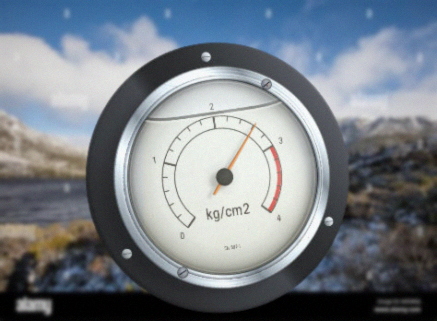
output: value=2.6 unit=kg/cm²
